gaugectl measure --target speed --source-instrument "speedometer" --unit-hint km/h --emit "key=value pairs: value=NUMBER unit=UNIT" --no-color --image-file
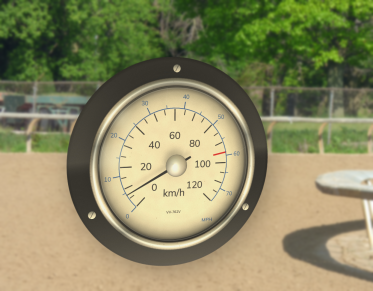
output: value=7.5 unit=km/h
